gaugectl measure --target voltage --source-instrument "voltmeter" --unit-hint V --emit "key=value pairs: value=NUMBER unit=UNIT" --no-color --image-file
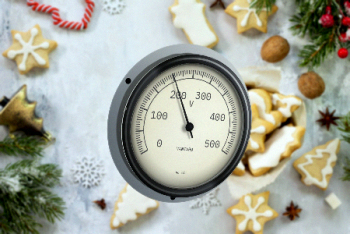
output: value=200 unit=V
